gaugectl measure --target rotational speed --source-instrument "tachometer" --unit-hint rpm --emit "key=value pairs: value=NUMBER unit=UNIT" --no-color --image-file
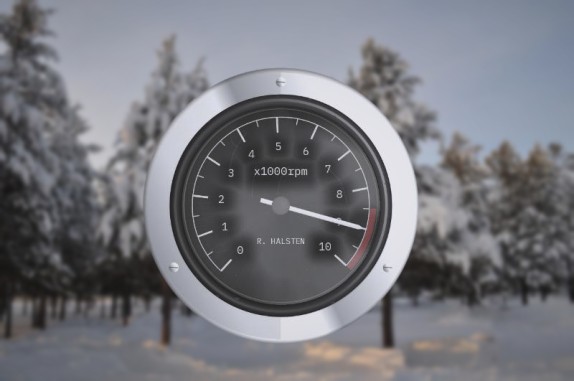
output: value=9000 unit=rpm
